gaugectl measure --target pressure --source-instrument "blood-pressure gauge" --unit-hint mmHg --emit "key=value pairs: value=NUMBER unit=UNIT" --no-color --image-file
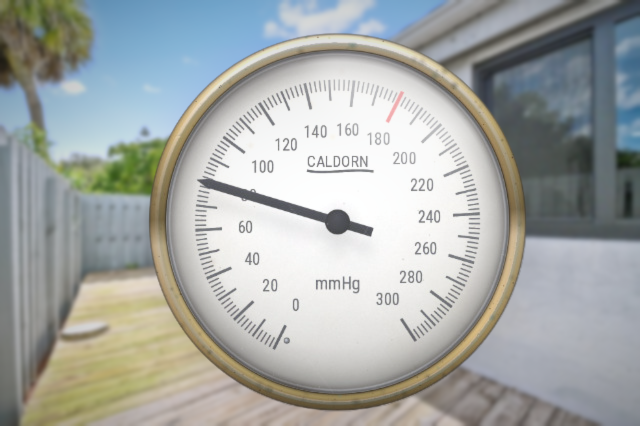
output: value=80 unit=mmHg
